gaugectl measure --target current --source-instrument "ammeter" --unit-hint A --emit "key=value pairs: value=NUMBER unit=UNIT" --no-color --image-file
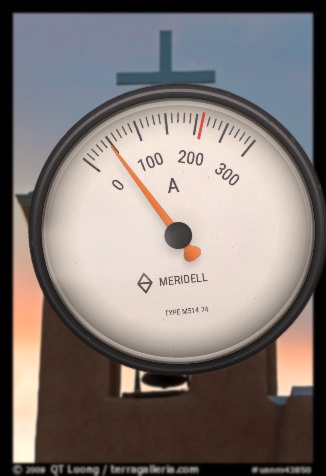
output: value=50 unit=A
